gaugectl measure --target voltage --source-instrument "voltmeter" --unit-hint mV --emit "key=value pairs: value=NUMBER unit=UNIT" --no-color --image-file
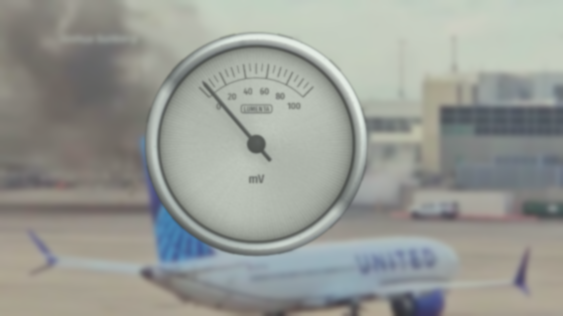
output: value=5 unit=mV
